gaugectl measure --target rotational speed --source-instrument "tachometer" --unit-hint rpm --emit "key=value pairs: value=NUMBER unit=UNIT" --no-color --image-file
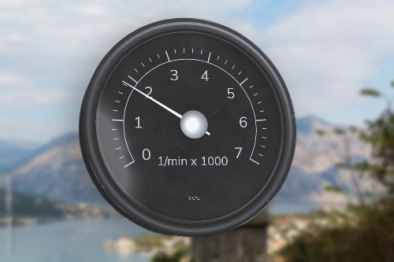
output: value=1800 unit=rpm
